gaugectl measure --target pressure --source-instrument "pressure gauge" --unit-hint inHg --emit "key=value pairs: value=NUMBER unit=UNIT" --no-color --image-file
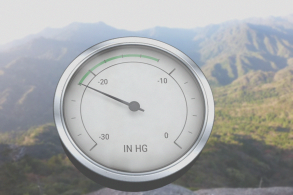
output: value=-22 unit=inHg
